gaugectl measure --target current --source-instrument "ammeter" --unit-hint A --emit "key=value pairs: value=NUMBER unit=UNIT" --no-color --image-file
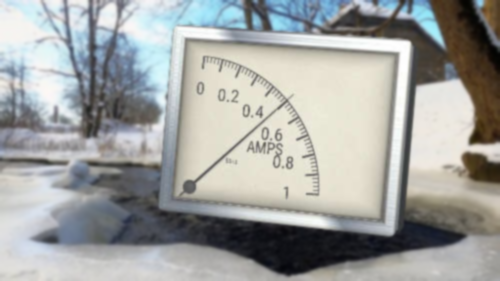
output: value=0.5 unit=A
